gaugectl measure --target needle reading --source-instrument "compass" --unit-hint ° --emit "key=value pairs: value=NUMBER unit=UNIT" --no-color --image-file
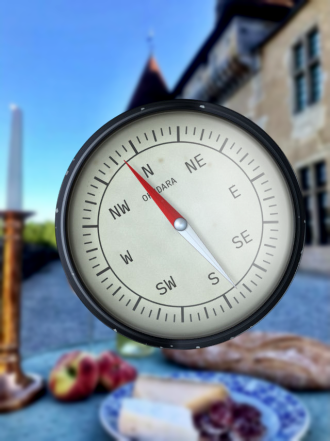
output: value=350 unit=°
